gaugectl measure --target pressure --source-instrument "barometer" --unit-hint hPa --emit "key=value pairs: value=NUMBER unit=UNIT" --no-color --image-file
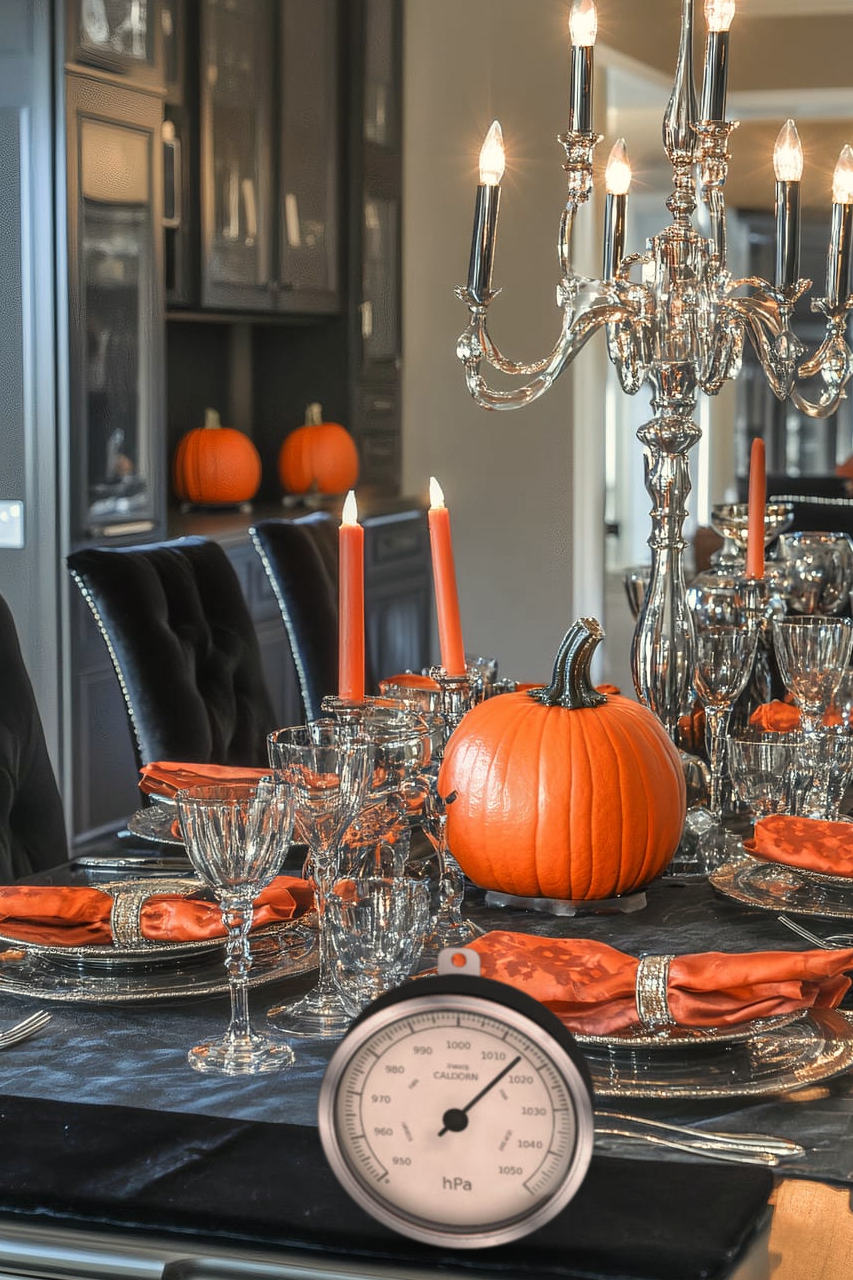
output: value=1015 unit=hPa
